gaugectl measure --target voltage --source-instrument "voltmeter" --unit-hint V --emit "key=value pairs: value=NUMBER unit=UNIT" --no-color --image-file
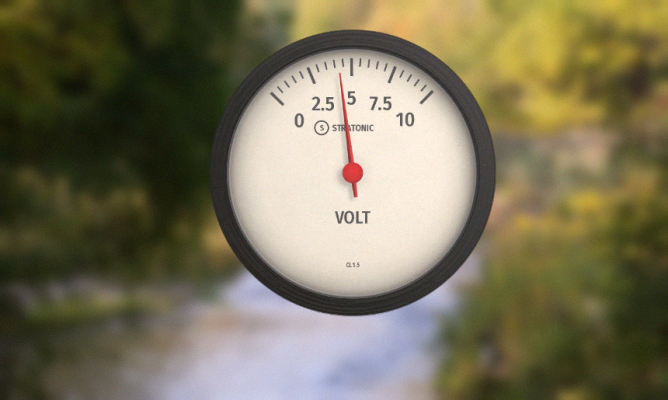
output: value=4.25 unit=V
